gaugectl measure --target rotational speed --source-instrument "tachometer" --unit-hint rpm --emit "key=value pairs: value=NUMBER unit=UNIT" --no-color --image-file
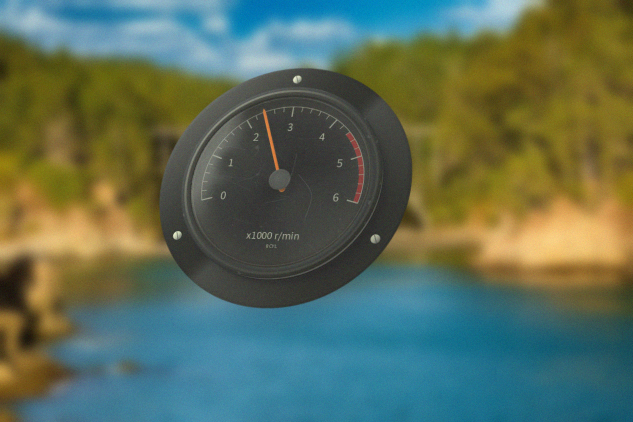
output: value=2400 unit=rpm
